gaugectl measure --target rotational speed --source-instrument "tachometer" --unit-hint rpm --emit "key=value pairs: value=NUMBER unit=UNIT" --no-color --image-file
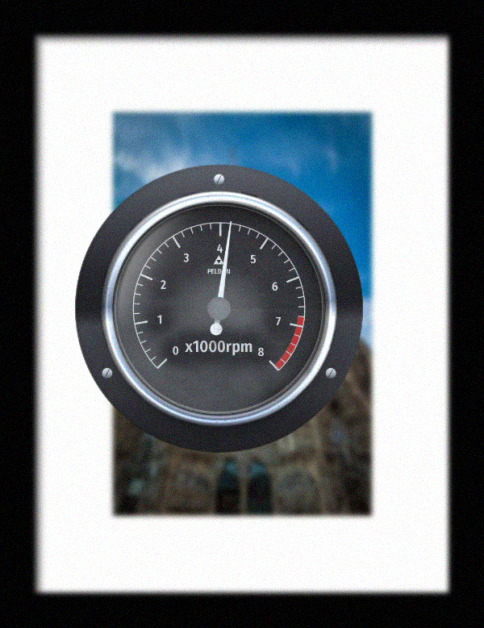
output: value=4200 unit=rpm
